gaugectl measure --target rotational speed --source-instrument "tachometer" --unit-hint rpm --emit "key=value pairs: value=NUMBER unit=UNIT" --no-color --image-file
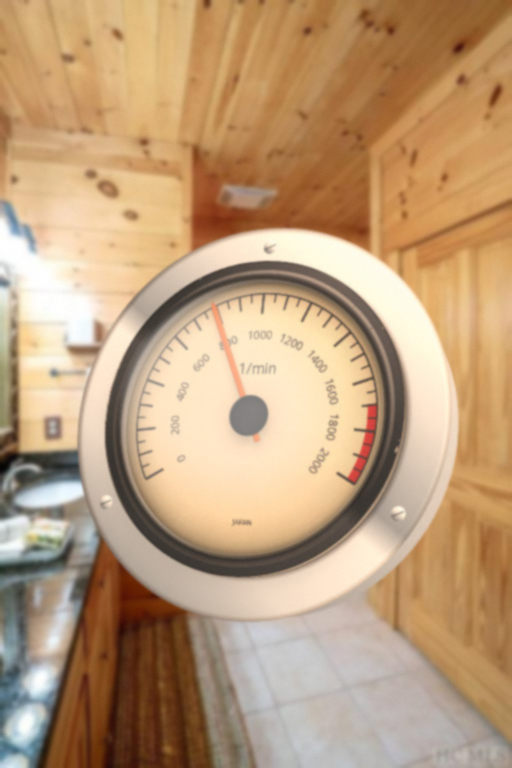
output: value=800 unit=rpm
